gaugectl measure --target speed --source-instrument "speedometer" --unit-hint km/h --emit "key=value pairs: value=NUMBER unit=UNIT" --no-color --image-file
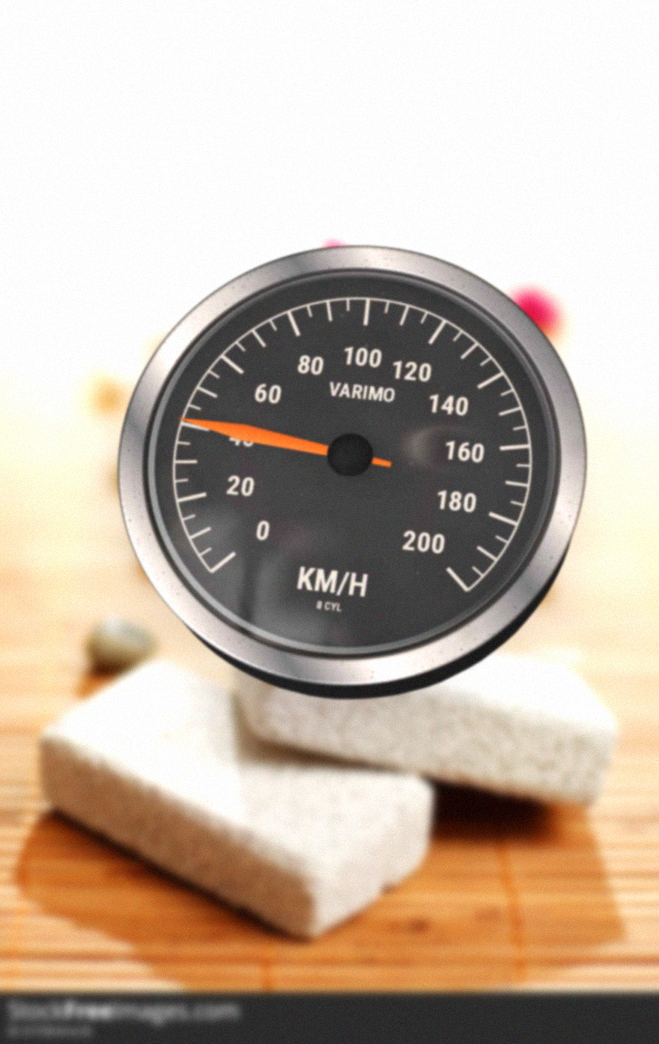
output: value=40 unit=km/h
